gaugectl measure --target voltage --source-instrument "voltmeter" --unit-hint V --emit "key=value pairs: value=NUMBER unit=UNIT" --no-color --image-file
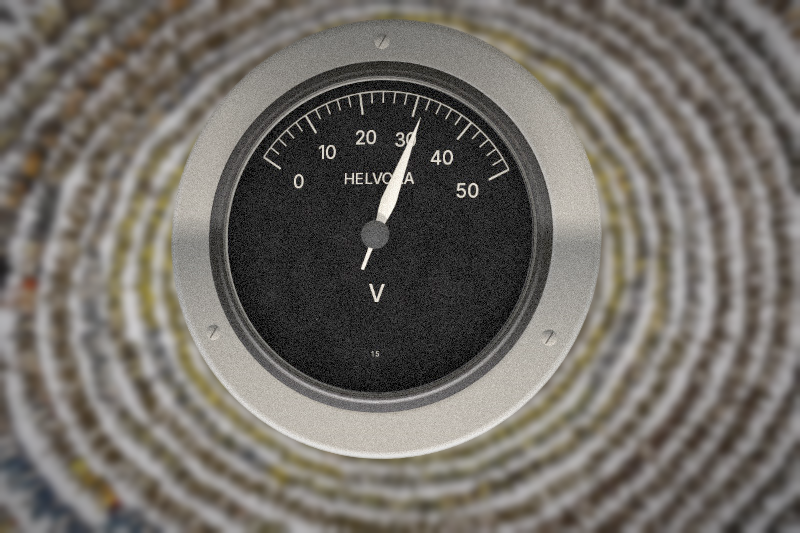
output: value=32 unit=V
